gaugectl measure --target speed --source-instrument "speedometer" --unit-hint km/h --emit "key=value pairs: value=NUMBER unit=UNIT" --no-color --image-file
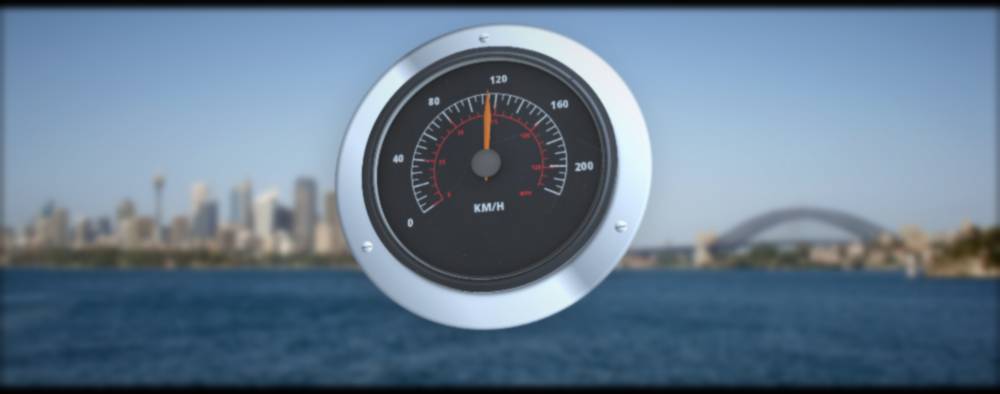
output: value=115 unit=km/h
